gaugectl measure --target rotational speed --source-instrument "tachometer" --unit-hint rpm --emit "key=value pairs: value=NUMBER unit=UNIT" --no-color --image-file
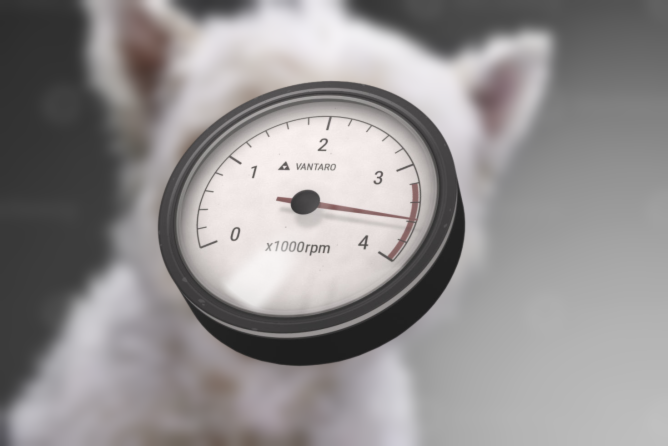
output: value=3600 unit=rpm
